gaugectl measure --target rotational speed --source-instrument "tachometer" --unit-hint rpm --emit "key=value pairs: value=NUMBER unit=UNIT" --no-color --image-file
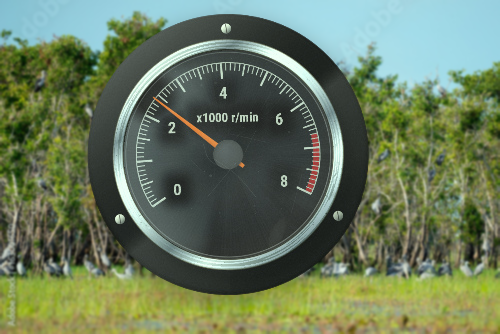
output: value=2400 unit=rpm
